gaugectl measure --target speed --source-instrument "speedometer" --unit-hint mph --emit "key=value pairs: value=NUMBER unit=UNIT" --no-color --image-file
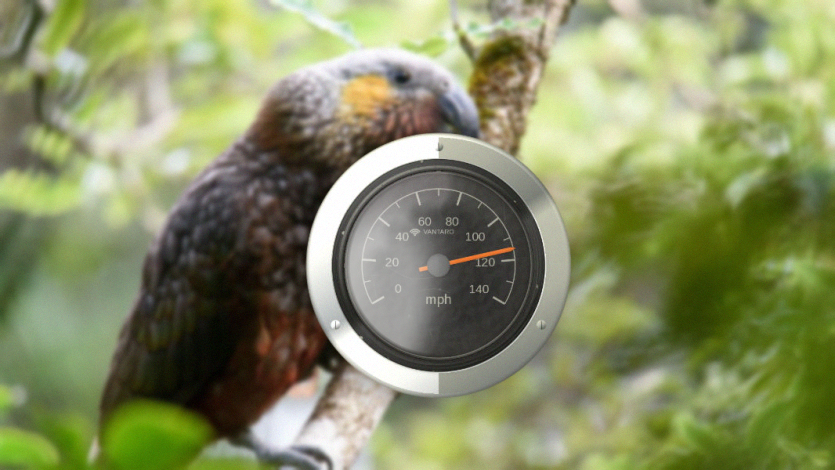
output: value=115 unit=mph
